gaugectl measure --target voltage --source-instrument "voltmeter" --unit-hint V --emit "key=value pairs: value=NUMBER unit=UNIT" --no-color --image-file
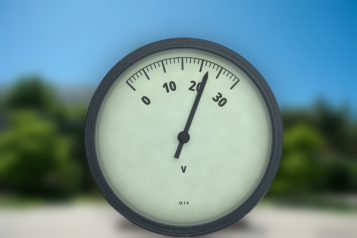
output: value=22 unit=V
